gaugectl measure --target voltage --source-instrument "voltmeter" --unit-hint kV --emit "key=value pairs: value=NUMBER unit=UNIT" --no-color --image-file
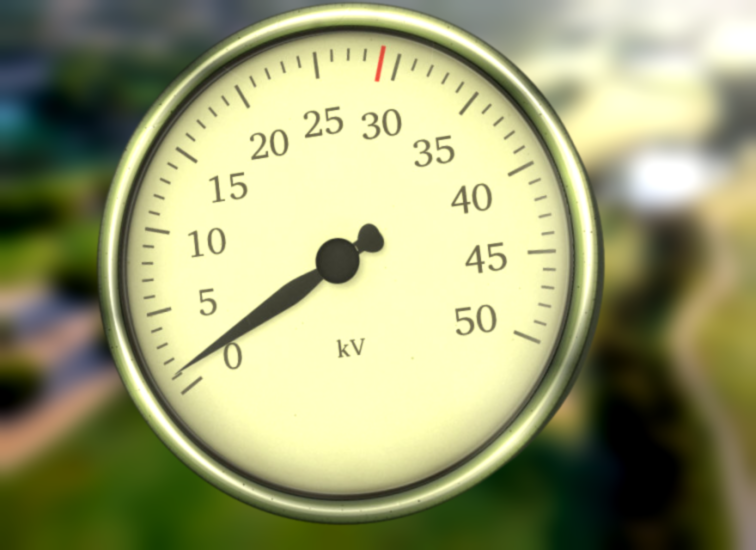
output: value=1 unit=kV
